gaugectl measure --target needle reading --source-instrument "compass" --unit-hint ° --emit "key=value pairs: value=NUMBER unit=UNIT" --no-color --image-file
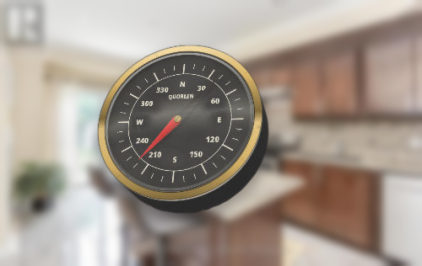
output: value=220 unit=°
